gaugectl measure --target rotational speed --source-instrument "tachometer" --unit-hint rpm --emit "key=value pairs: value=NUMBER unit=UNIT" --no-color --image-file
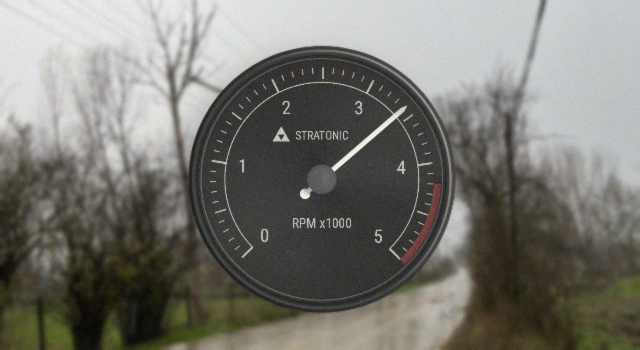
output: value=3400 unit=rpm
